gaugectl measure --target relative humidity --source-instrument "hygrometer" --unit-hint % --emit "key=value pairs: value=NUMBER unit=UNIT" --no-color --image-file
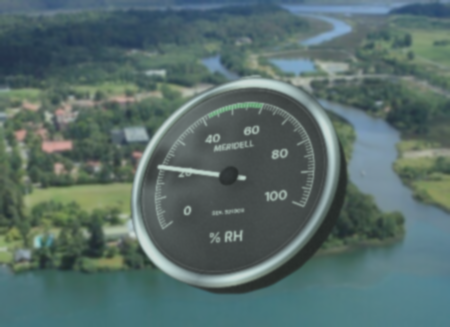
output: value=20 unit=%
